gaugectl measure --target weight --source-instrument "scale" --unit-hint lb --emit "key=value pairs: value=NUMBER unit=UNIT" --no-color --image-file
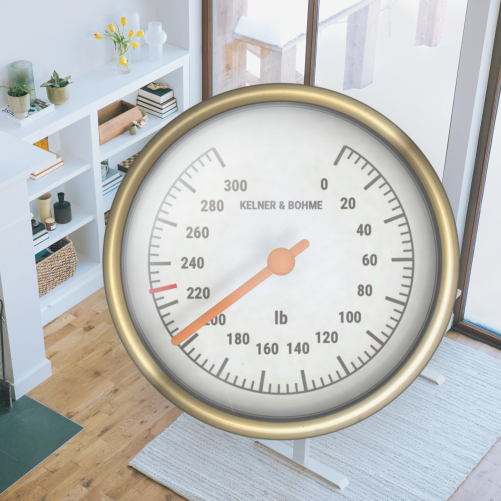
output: value=204 unit=lb
